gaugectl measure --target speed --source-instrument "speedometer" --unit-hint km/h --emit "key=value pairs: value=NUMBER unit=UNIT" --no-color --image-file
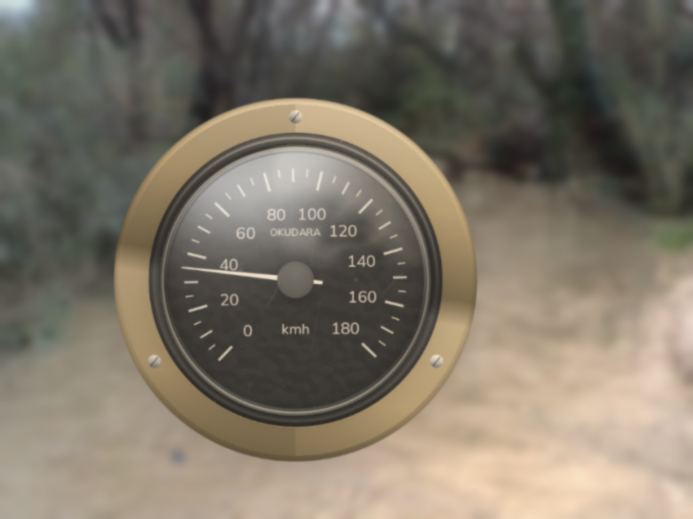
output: value=35 unit=km/h
